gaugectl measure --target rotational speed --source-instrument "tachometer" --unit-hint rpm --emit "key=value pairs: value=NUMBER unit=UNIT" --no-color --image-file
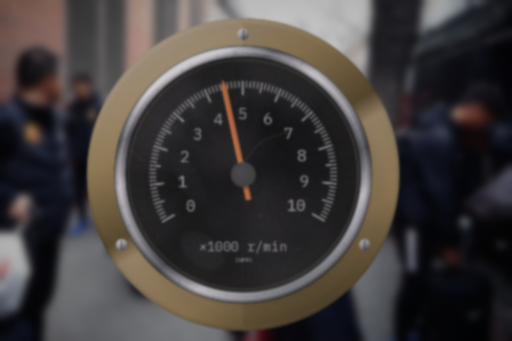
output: value=4500 unit=rpm
